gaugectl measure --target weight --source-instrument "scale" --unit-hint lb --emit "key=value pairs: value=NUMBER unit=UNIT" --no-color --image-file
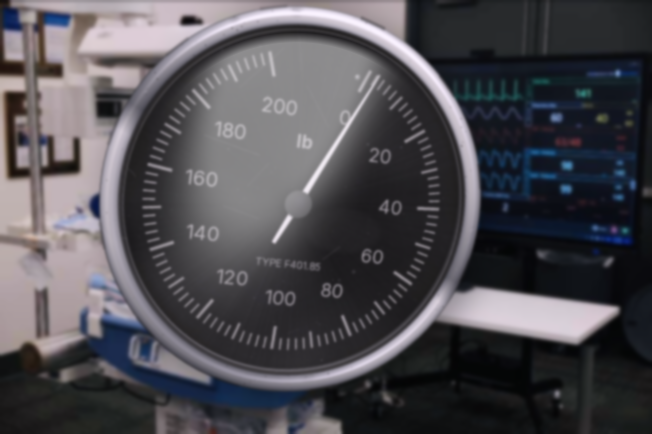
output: value=2 unit=lb
